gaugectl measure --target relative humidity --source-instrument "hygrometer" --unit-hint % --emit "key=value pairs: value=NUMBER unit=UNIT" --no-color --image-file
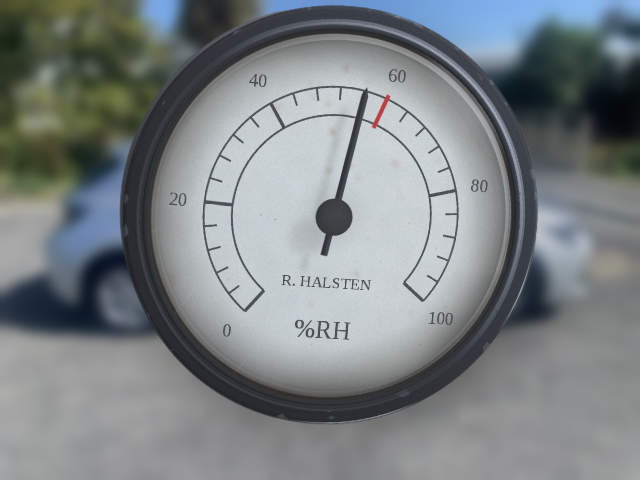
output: value=56 unit=%
